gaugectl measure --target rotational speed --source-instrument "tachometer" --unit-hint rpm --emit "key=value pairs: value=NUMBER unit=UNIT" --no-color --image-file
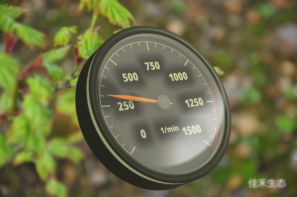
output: value=300 unit=rpm
